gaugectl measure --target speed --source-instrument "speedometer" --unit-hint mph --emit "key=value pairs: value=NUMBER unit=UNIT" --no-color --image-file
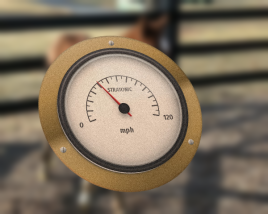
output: value=40 unit=mph
